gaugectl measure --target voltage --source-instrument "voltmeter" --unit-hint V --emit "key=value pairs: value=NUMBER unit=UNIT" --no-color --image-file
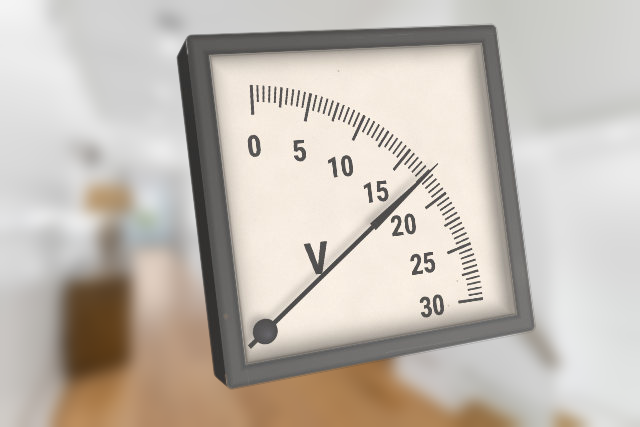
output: value=17.5 unit=V
